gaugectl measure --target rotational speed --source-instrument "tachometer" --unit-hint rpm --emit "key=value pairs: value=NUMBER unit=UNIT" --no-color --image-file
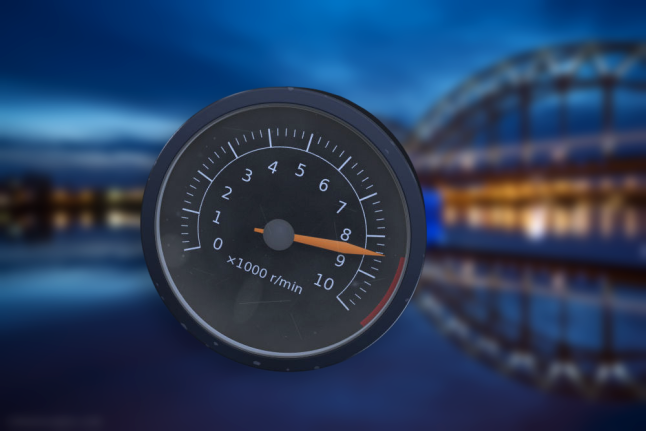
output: value=8400 unit=rpm
